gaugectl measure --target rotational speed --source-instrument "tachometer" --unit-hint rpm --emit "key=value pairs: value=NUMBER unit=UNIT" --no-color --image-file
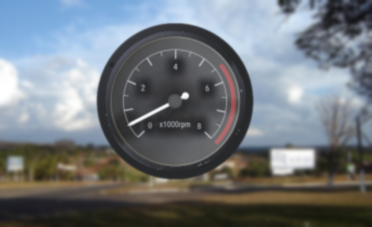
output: value=500 unit=rpm
